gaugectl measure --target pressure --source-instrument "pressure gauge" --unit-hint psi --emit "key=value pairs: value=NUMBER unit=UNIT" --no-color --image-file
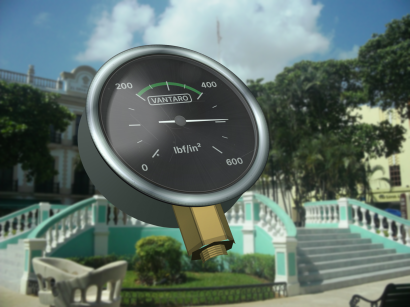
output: value=500 unit=psi
